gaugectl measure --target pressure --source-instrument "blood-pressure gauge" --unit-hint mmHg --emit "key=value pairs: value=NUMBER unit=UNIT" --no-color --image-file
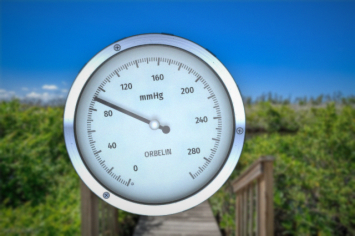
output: value=90 unit=mmHg
